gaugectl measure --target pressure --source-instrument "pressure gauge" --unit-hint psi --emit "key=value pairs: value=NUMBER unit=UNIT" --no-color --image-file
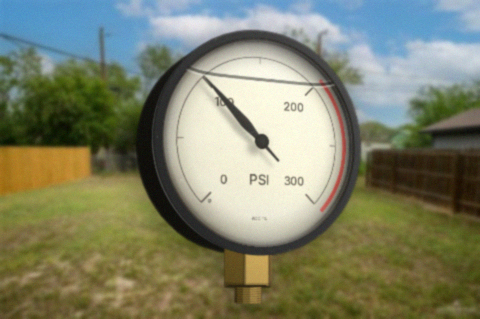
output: value=100 unit=psi
